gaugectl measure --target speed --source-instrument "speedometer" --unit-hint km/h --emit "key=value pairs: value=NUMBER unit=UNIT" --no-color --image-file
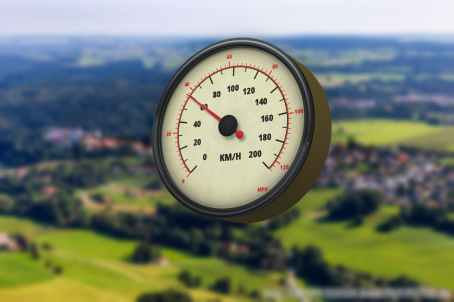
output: value=60 unit=km/h
